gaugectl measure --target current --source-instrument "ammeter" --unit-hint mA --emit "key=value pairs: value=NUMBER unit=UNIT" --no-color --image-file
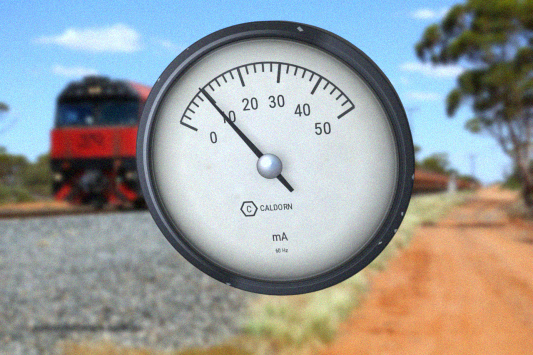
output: value=10 unit=mA
